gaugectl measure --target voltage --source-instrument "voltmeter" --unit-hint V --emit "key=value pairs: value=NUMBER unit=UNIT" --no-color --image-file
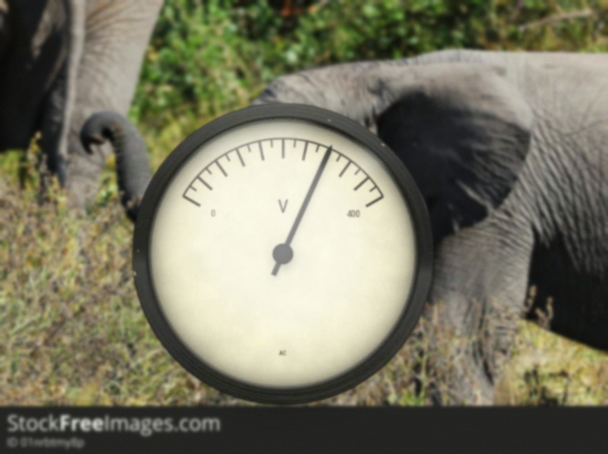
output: value=280 unit=V
